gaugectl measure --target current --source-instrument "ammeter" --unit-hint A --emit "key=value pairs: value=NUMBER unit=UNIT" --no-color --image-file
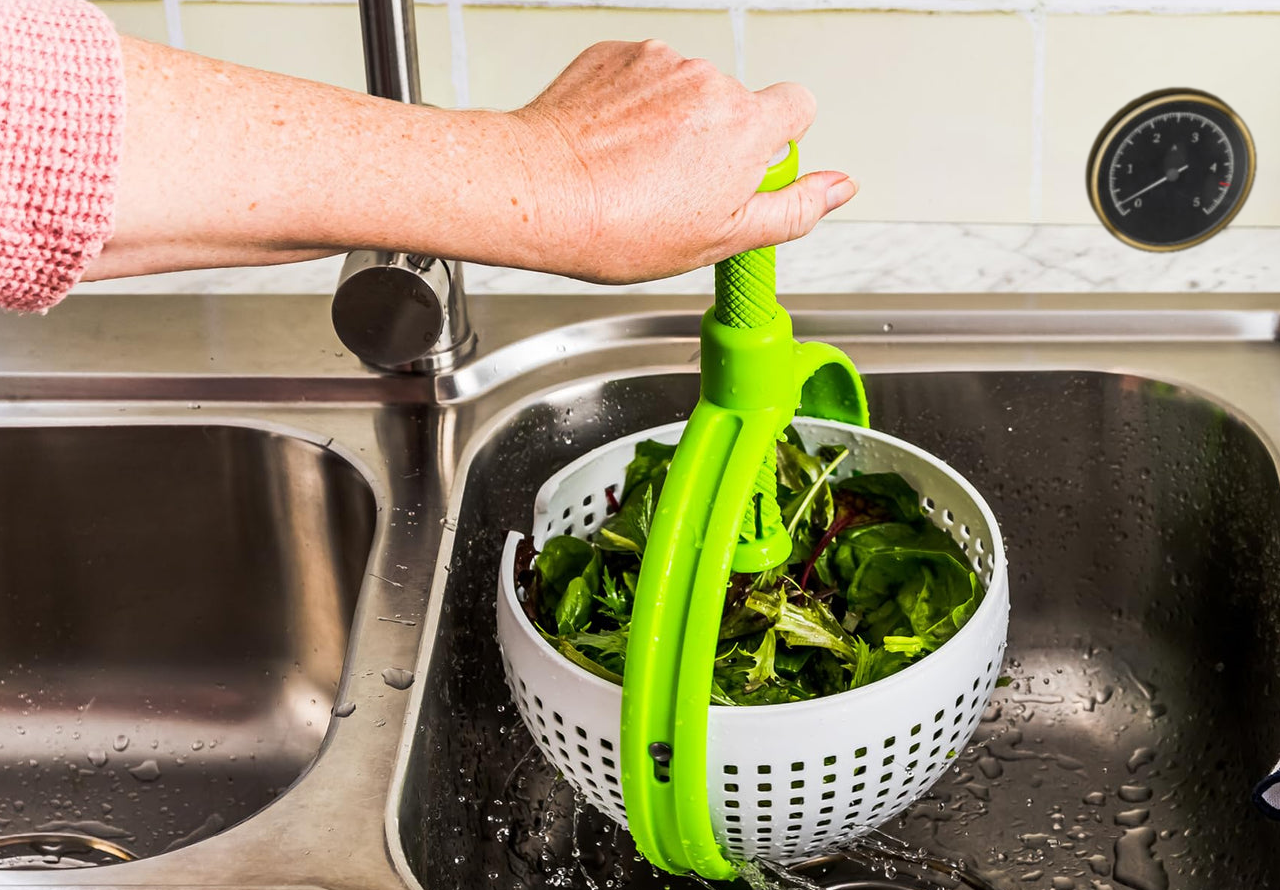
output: value=0.25 unit=A
